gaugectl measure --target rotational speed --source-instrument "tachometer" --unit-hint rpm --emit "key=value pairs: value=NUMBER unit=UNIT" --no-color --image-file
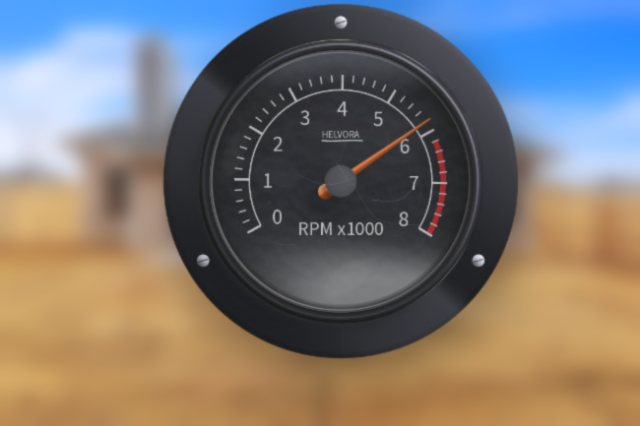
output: value=5800 unit=rpm
